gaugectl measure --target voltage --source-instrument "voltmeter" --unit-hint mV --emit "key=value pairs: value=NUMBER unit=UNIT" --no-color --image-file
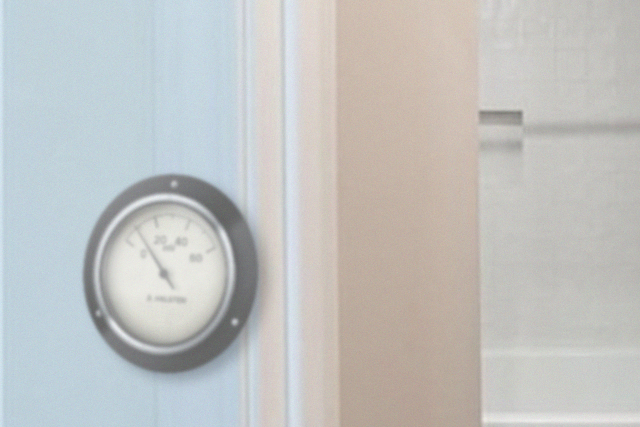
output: value=10 unit=mV
